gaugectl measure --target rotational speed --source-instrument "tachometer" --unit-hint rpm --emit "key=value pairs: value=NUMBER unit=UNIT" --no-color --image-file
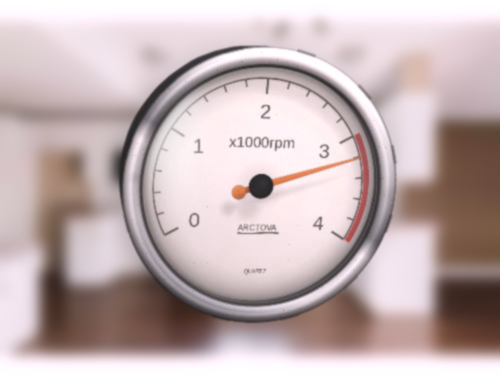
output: value=3200 unit=rpm
